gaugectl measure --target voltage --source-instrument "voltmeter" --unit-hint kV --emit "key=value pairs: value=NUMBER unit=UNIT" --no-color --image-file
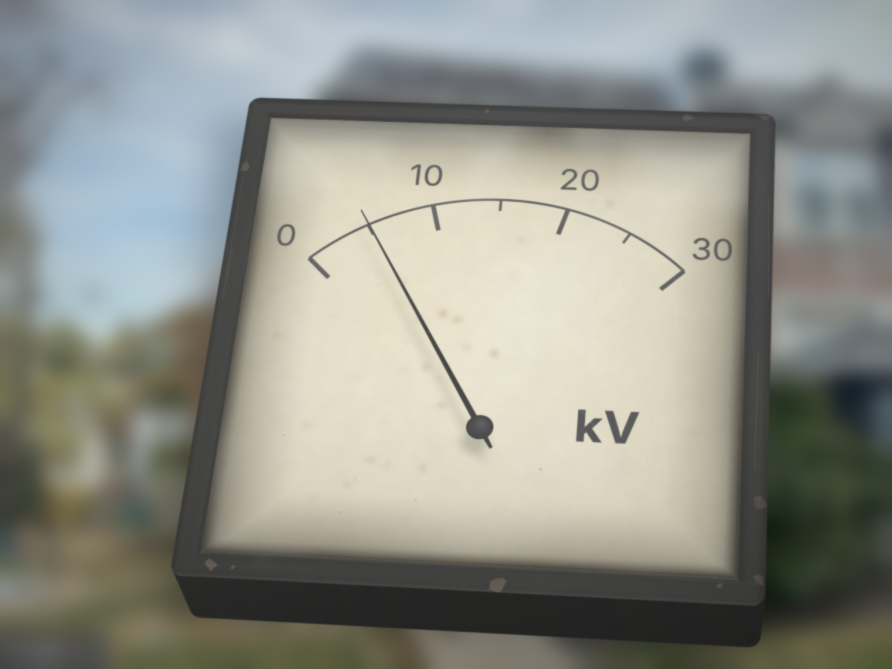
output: value=5 unit=kV
